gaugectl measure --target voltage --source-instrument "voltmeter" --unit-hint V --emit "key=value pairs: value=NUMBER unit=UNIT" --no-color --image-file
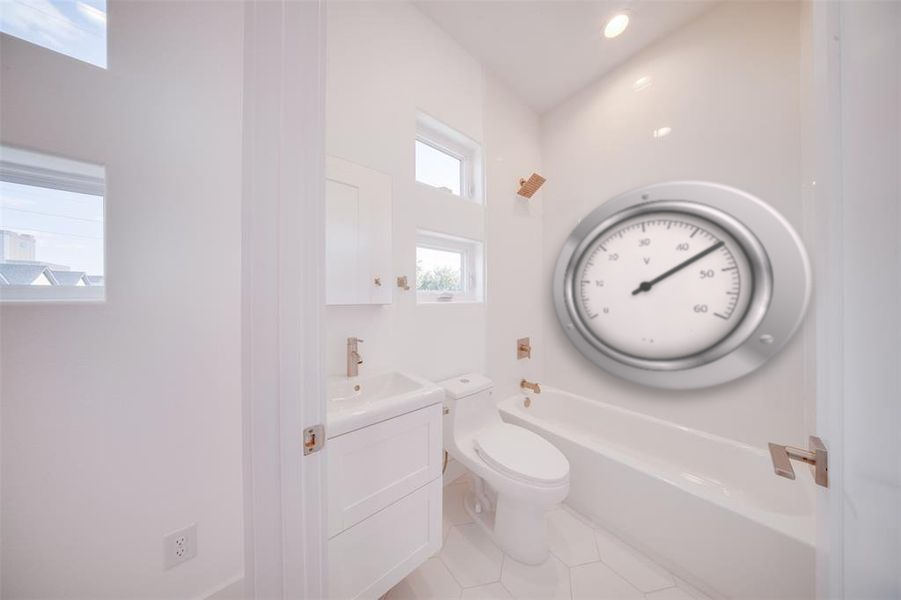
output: value=45 unit=V
